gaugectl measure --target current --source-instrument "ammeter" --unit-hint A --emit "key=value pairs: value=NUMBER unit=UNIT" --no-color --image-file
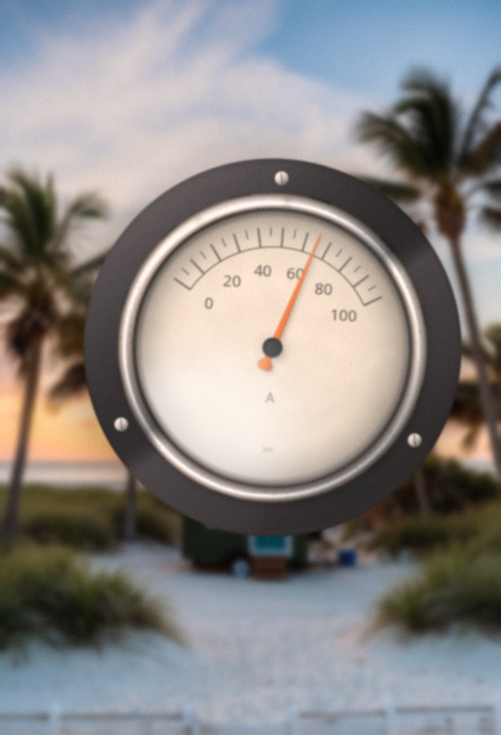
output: value=65 unit=A
